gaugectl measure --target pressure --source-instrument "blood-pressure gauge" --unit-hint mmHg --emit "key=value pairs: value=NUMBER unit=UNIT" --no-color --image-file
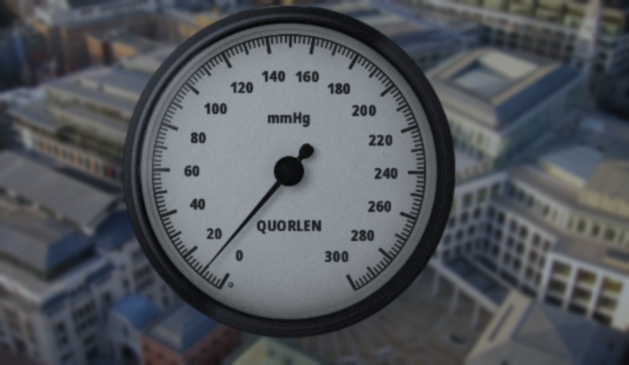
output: value=10 unit=mmHg
